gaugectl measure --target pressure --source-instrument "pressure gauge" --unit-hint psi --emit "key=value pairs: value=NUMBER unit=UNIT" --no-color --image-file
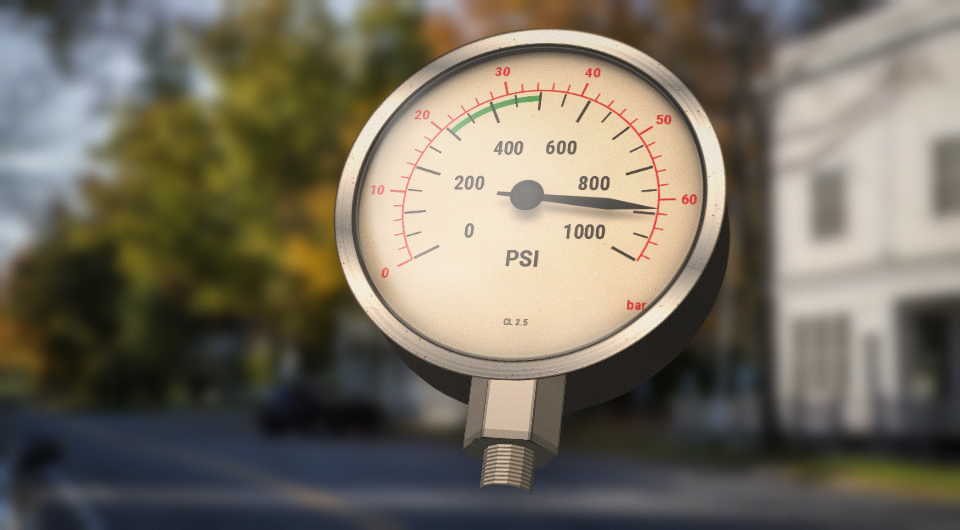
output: value=900 unit=psi
